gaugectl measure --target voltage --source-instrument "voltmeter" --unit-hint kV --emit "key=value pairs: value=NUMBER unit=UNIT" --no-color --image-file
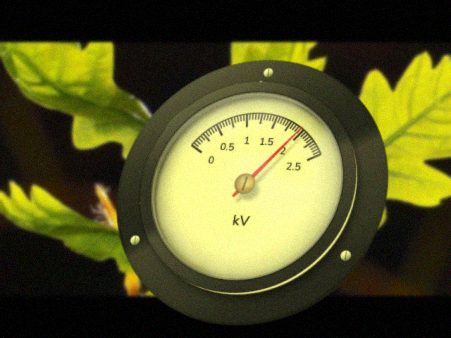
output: value=2 unit=kV
